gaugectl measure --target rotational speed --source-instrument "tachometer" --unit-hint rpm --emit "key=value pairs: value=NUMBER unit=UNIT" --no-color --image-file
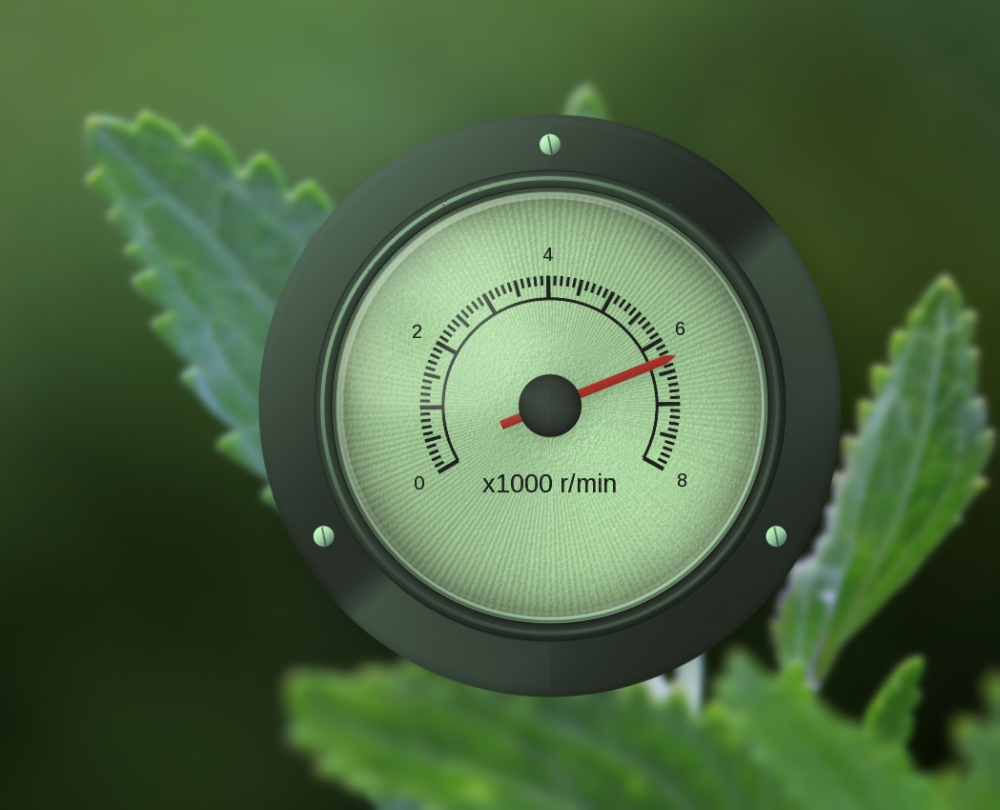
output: value=6300 unit=rpm
